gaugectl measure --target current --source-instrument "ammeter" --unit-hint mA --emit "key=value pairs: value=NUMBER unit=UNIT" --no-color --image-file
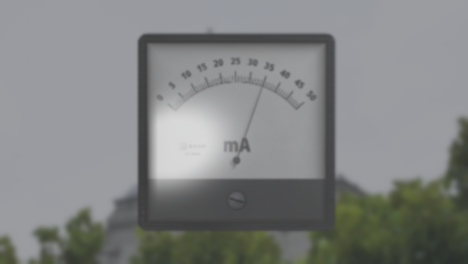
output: value=35 unit=mA
